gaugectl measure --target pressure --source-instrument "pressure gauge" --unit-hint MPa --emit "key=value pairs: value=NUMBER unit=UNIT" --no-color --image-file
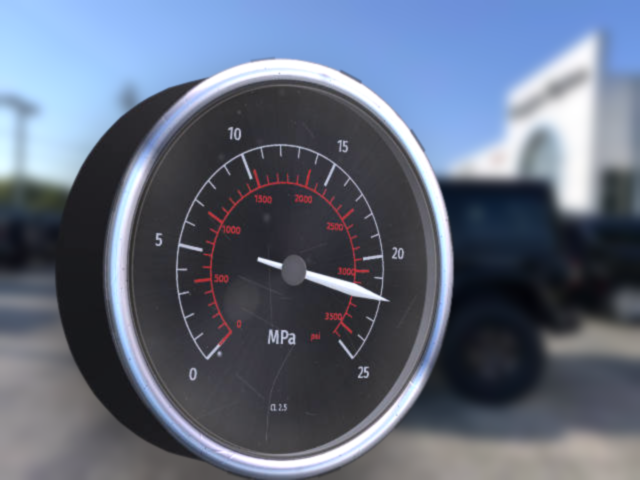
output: value=22 unit=MPa
